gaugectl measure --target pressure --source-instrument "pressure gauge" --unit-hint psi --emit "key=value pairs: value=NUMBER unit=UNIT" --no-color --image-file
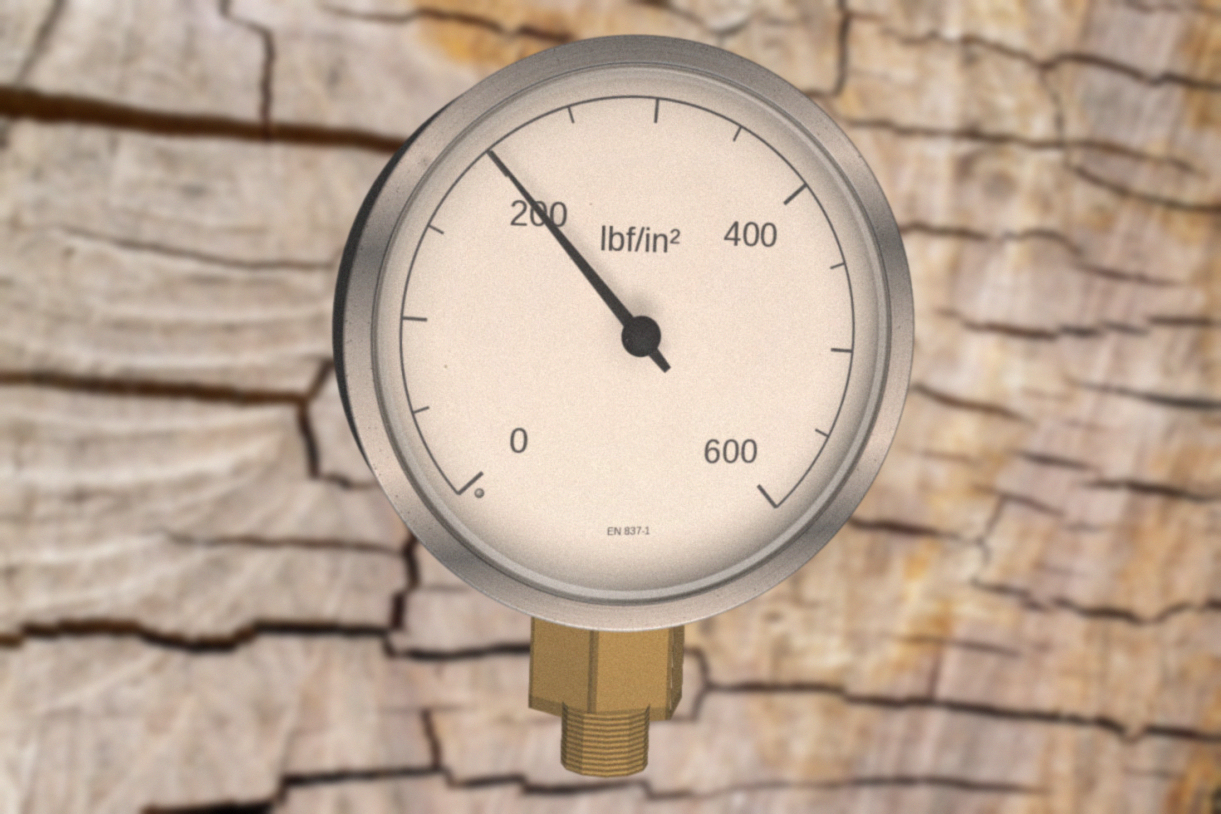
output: value=200 unit=psi
